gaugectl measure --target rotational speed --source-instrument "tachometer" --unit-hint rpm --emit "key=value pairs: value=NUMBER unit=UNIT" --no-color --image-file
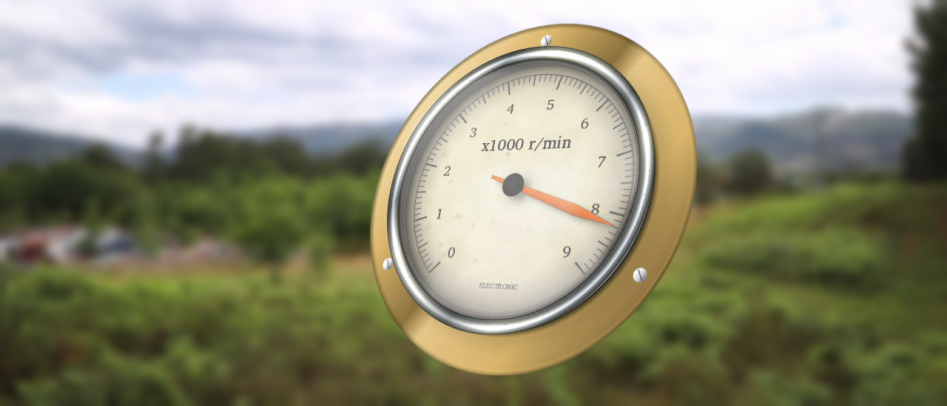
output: value=8200 unit=rpm
